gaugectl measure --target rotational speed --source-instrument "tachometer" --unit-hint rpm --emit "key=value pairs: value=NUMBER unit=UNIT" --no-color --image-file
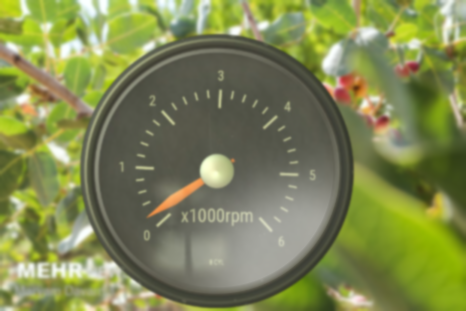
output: value=200 unit=rpm
